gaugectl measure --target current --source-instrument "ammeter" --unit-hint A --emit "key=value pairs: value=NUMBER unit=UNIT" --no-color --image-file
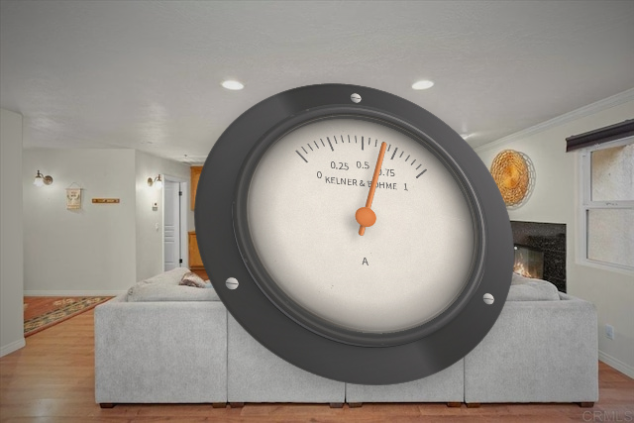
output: value=0.65 unit=A
